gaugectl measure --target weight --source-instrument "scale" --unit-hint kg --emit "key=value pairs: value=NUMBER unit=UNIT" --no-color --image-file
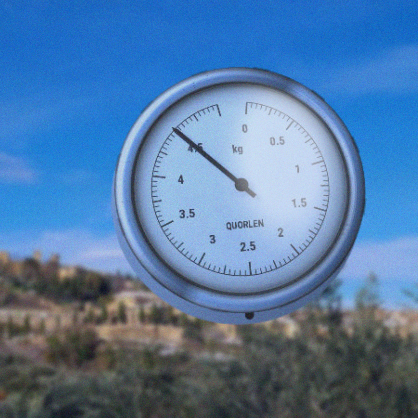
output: value=4.5 unit=kg
